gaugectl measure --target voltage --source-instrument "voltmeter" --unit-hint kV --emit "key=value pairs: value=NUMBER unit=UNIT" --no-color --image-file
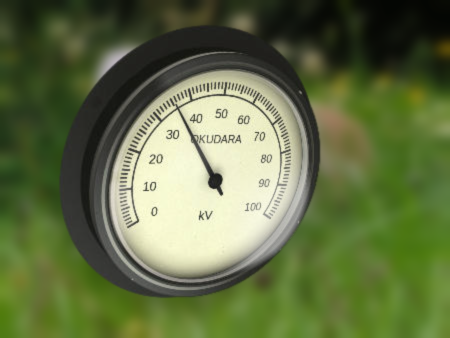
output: value=35 unit=kV
